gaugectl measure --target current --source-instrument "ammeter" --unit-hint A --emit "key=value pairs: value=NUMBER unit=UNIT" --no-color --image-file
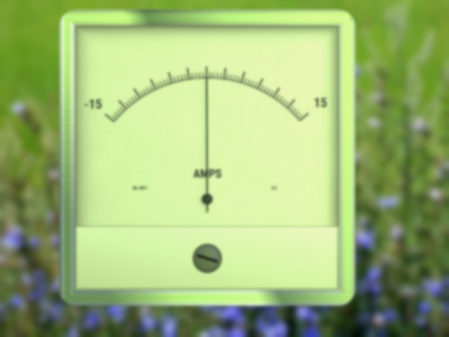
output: value=0 unit=A
